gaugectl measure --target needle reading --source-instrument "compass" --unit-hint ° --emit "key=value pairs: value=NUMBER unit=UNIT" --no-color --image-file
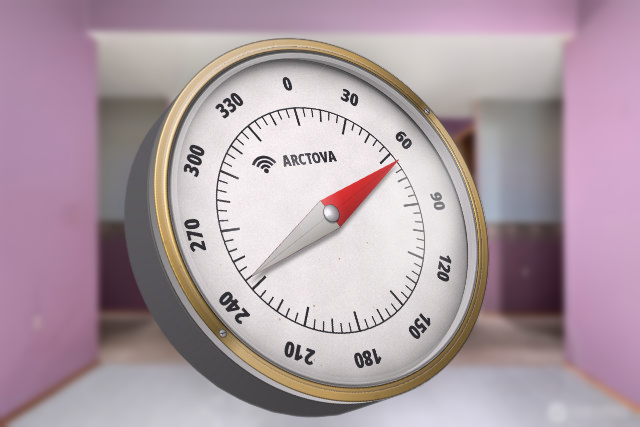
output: value=65 unit=°
